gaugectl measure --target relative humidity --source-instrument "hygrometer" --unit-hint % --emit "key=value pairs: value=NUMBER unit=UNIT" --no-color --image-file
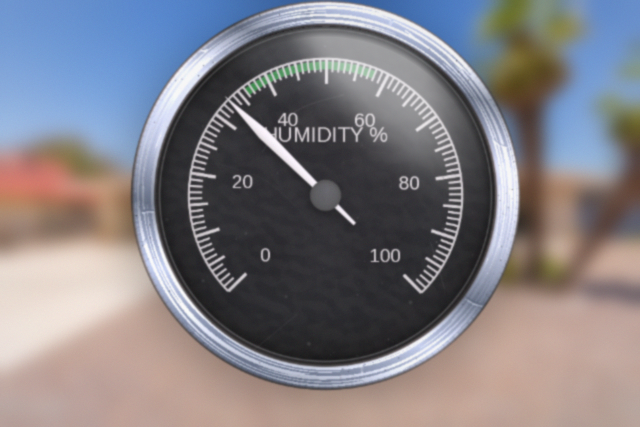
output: value=33 unit=%
